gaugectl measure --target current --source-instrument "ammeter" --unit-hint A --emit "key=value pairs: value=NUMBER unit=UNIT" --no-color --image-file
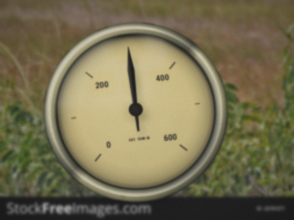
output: value=300 unit=A
